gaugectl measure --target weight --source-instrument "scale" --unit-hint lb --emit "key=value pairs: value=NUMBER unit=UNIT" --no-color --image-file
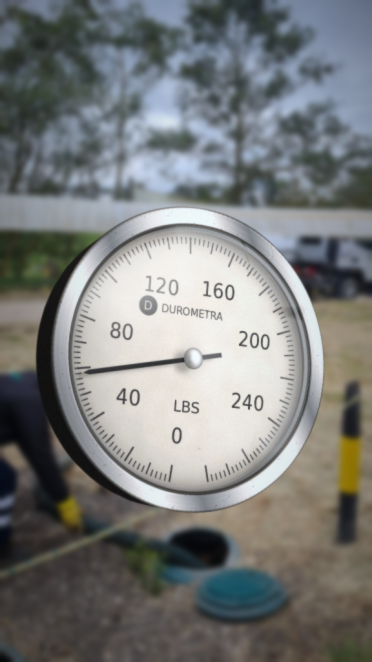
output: value=58 unit=lb
